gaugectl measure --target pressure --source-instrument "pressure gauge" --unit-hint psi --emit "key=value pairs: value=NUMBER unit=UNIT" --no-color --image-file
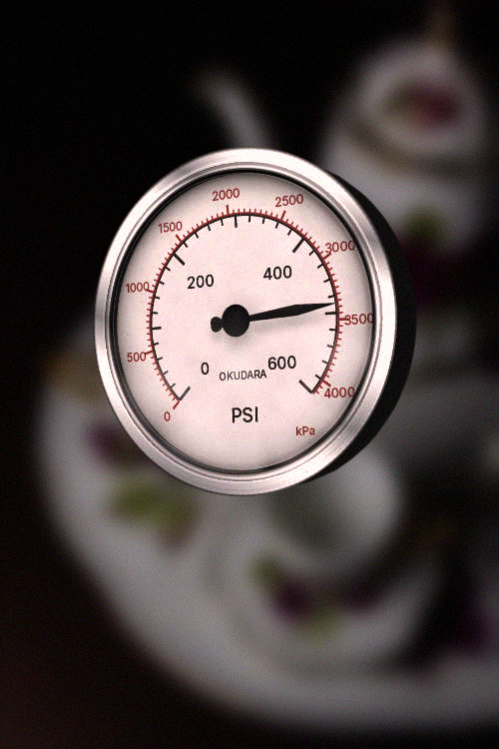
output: value=490 unit=psi
